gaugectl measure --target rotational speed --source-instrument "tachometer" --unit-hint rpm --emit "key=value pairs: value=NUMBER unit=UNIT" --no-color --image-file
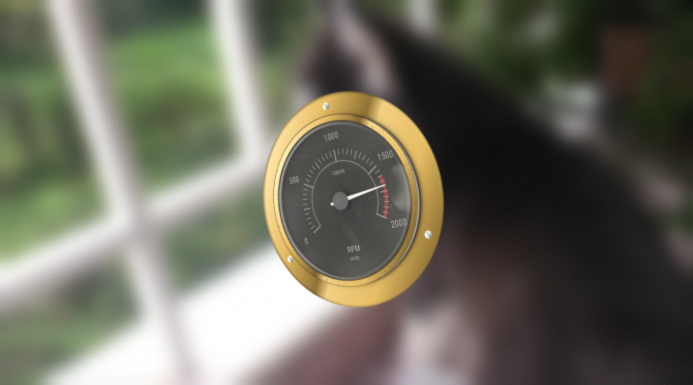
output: value=1700 unit=rpm
